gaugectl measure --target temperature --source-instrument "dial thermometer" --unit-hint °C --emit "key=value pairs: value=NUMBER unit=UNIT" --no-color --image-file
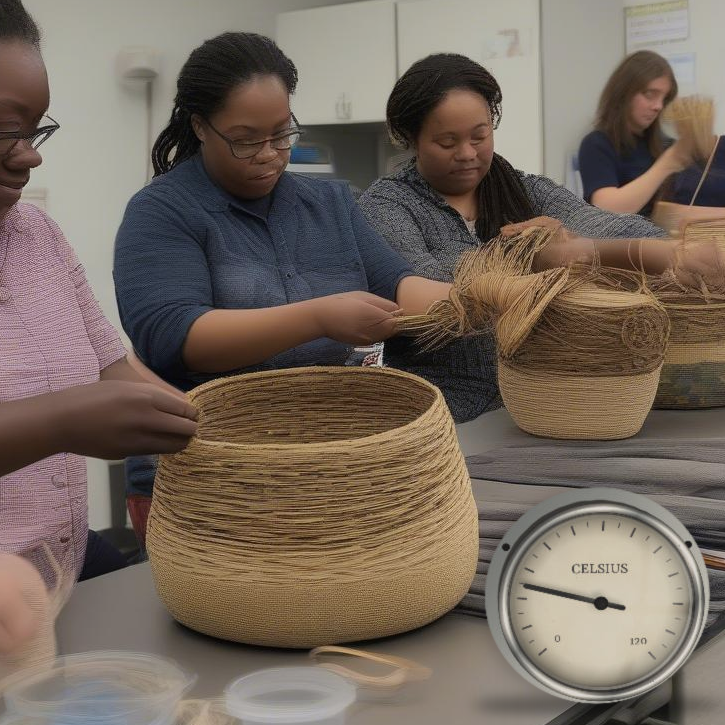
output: value=25 unit=°C
